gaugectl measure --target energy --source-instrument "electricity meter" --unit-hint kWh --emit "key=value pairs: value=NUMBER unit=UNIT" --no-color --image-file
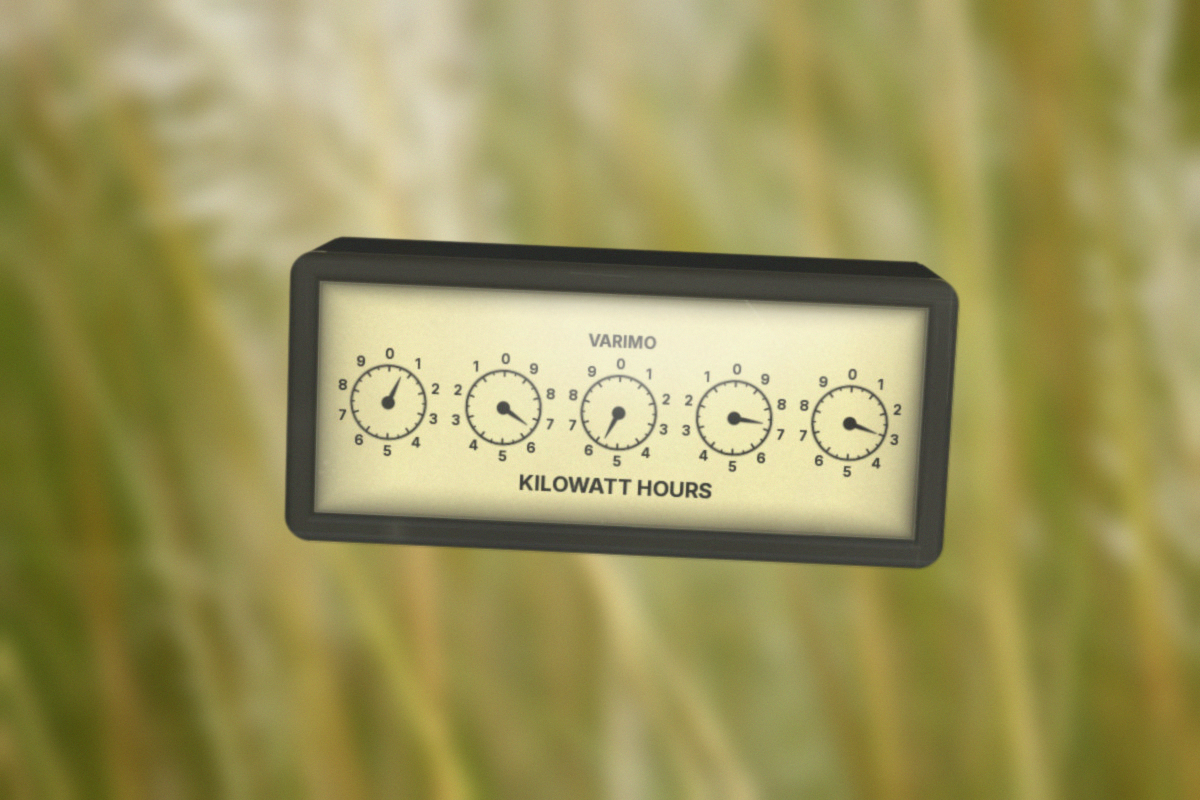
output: value=6573 unit=kWh
